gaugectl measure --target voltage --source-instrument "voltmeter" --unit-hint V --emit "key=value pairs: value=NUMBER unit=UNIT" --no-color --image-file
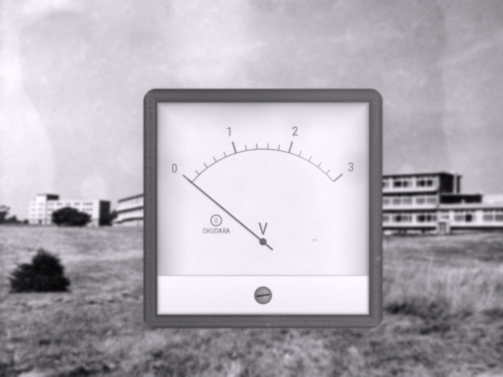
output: value=0 unit=V
